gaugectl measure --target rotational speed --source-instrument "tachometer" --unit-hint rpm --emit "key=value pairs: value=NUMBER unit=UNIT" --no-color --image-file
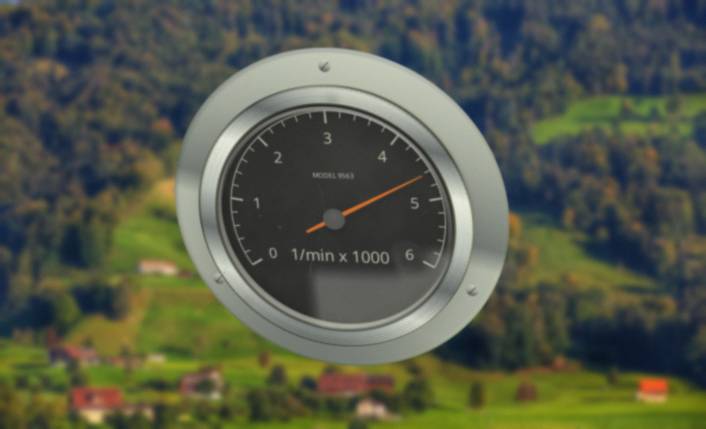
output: value=4600 unit=rpm
